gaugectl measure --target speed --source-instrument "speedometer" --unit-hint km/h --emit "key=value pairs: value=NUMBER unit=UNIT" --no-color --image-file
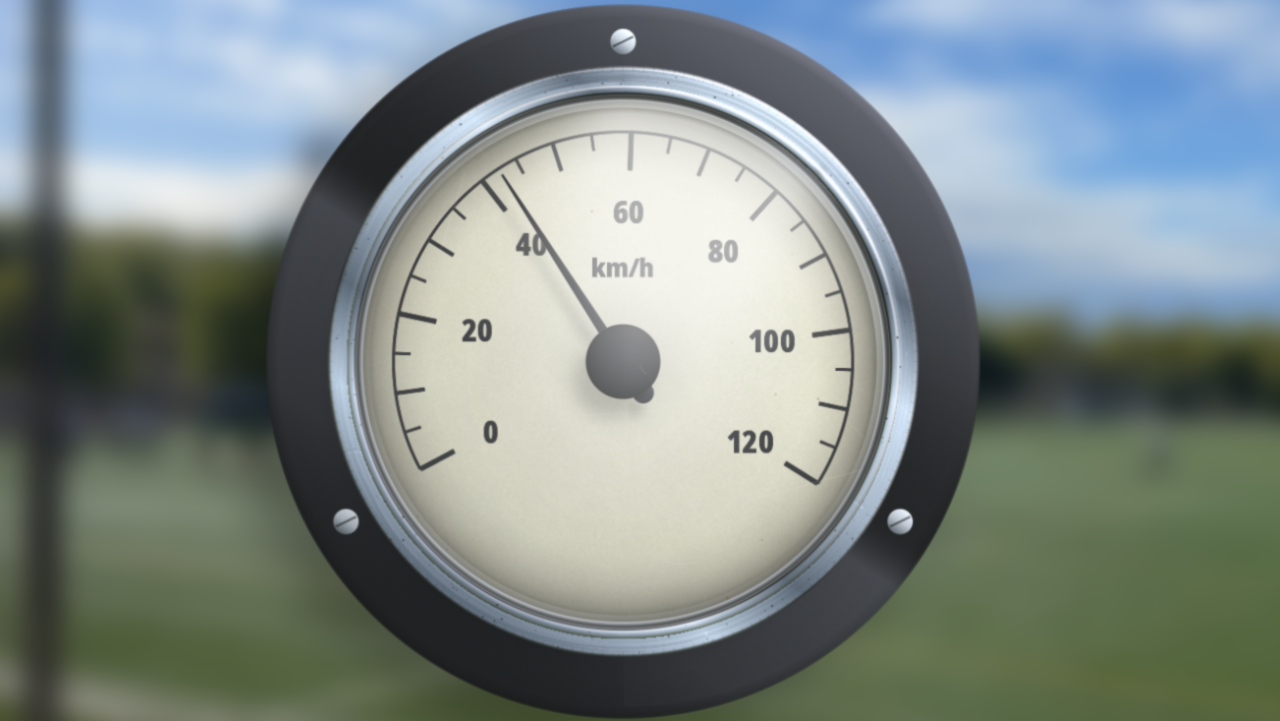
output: value=42.5 unit=km/h
